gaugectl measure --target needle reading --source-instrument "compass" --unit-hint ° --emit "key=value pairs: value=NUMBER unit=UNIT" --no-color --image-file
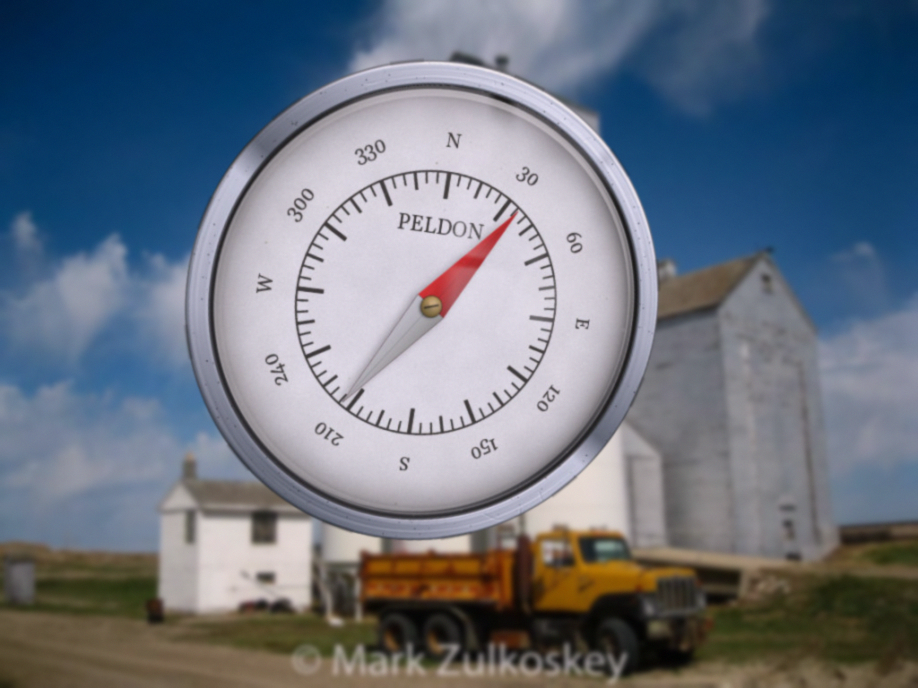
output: value=35 unit=°
